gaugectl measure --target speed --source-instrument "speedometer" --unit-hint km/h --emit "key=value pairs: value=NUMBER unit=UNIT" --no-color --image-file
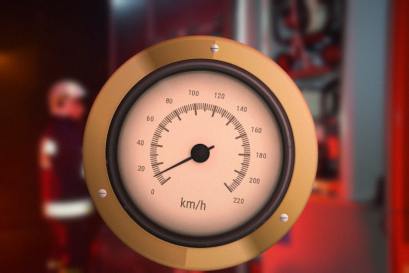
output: value=10 unit=km/h
